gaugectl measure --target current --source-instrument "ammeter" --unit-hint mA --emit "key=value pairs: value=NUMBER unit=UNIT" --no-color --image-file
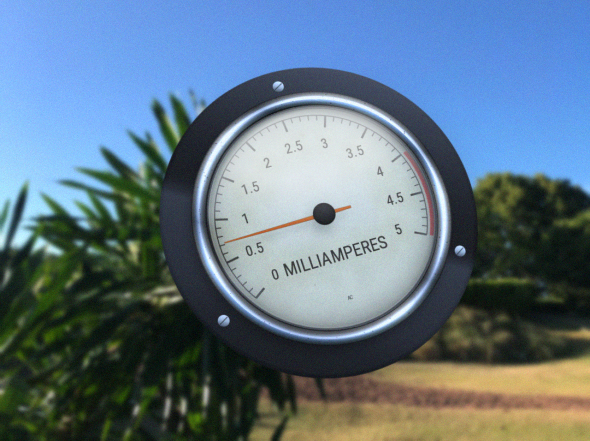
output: value=0.7 unit=mA
